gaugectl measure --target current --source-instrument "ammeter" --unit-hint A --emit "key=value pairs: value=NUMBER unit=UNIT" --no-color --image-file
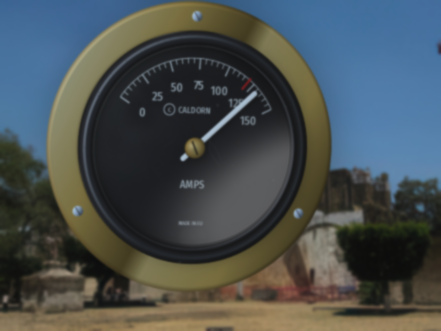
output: value=130 unit=A
